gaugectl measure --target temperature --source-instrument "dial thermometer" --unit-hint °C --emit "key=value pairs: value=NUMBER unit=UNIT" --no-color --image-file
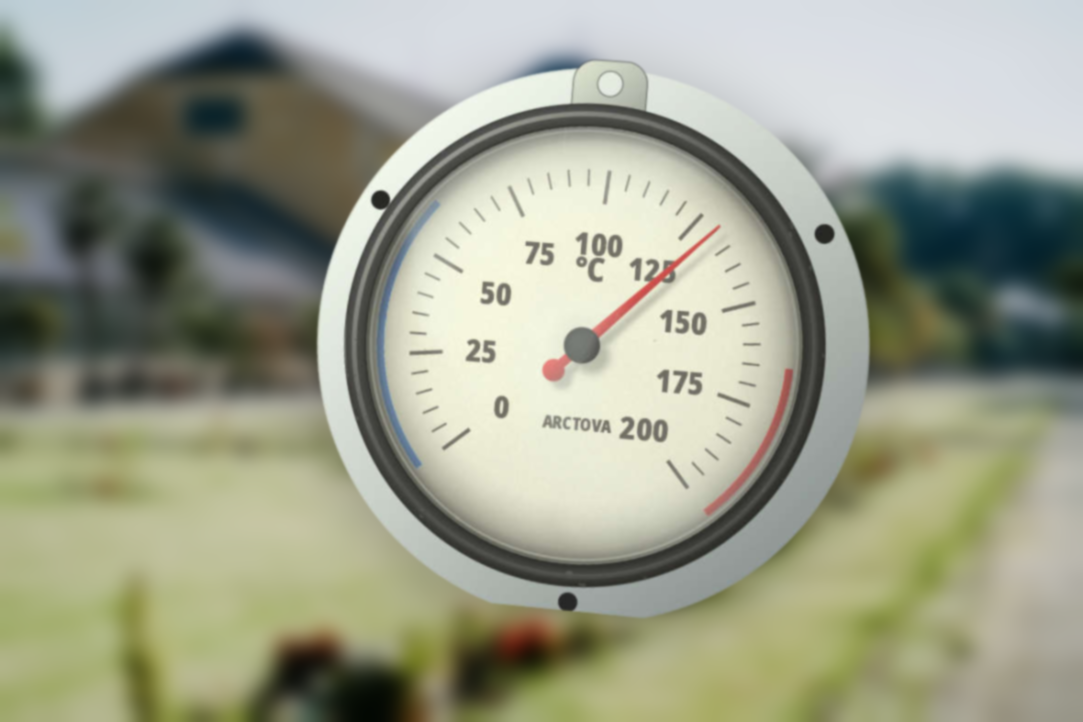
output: value=130 unit=°C
